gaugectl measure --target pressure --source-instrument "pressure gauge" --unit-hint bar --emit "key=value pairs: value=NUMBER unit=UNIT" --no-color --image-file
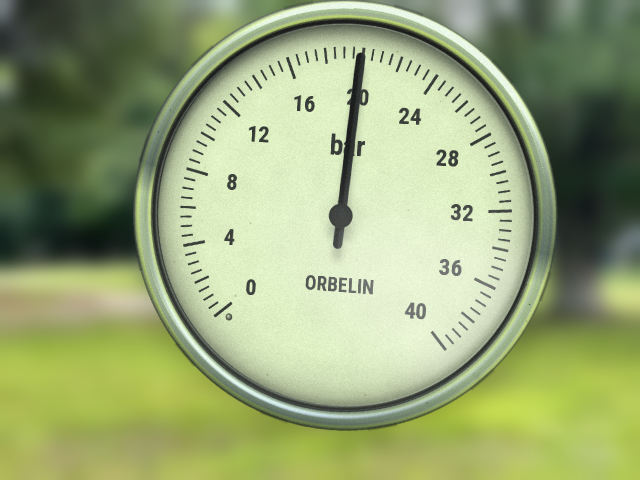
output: value=20 unit=bar
